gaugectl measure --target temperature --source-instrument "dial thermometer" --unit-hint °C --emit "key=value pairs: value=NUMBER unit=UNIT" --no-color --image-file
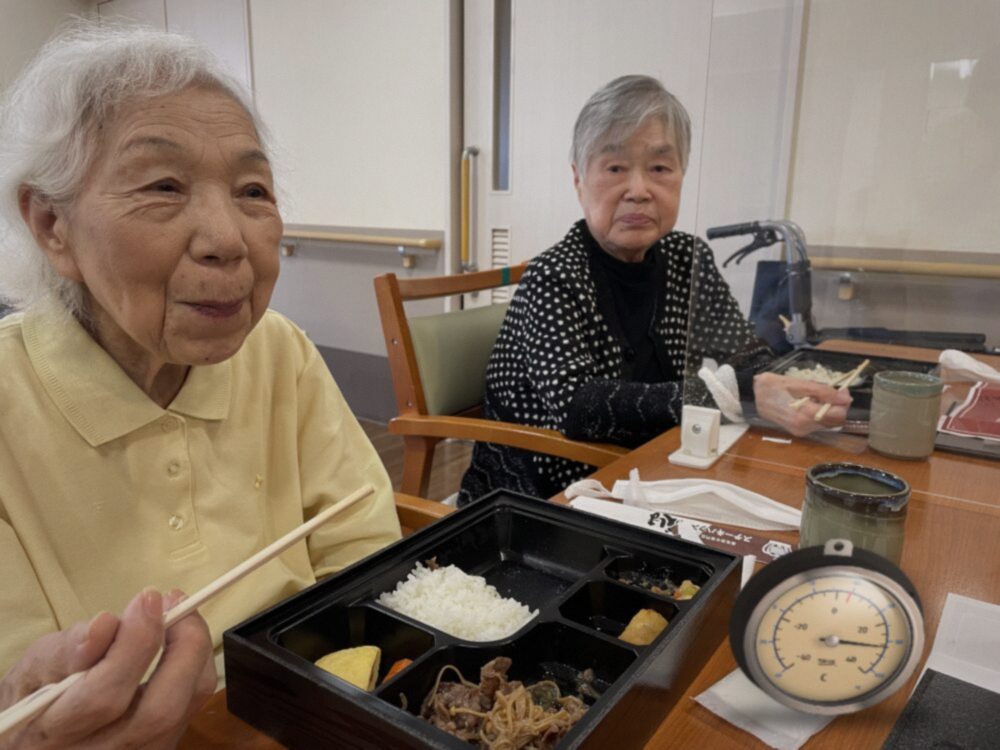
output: value=28 unit=°C
